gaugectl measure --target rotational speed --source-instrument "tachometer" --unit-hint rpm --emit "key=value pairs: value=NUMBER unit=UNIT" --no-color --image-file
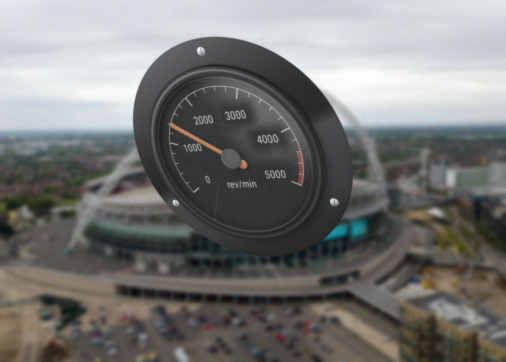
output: value=1400 unit=rpm
